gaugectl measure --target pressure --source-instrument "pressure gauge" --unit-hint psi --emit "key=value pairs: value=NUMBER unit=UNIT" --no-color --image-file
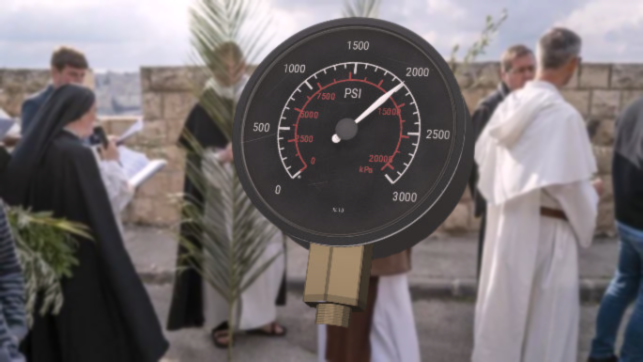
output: value=2000 unit=psi
